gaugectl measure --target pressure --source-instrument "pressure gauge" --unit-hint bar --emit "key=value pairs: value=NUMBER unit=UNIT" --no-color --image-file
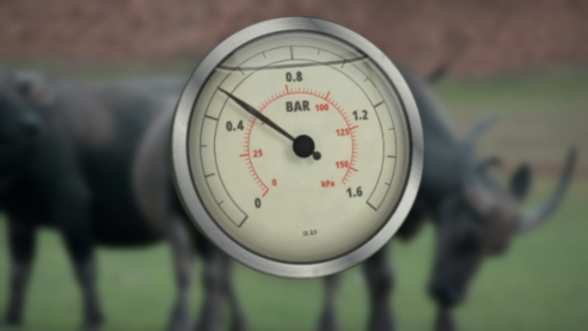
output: value=0.5 unit=bar
